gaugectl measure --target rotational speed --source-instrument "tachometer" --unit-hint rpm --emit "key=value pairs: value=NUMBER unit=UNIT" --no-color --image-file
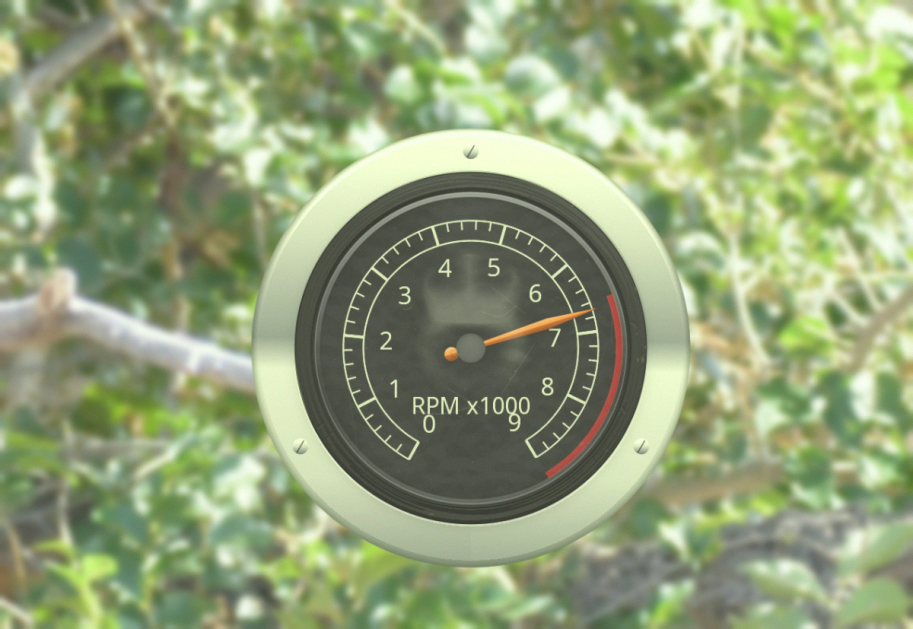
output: value=6700 unit=rpm
